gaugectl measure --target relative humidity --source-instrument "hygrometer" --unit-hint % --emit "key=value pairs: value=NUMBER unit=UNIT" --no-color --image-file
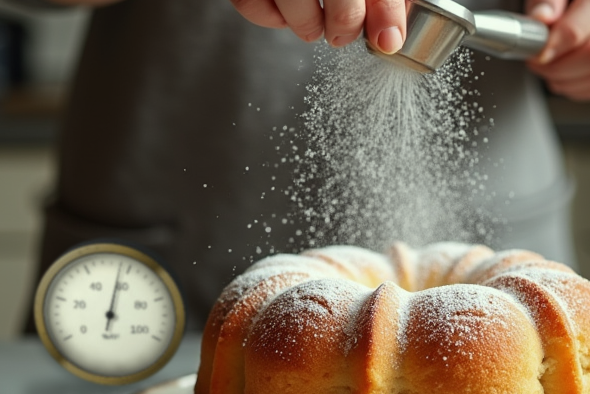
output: value=56 unit=%
